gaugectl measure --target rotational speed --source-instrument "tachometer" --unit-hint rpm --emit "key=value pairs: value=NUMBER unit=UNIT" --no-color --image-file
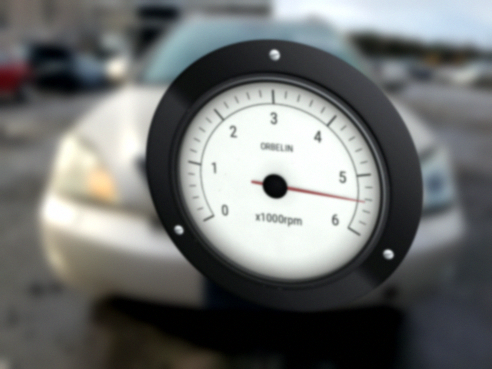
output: value=5400 unit=rpm
